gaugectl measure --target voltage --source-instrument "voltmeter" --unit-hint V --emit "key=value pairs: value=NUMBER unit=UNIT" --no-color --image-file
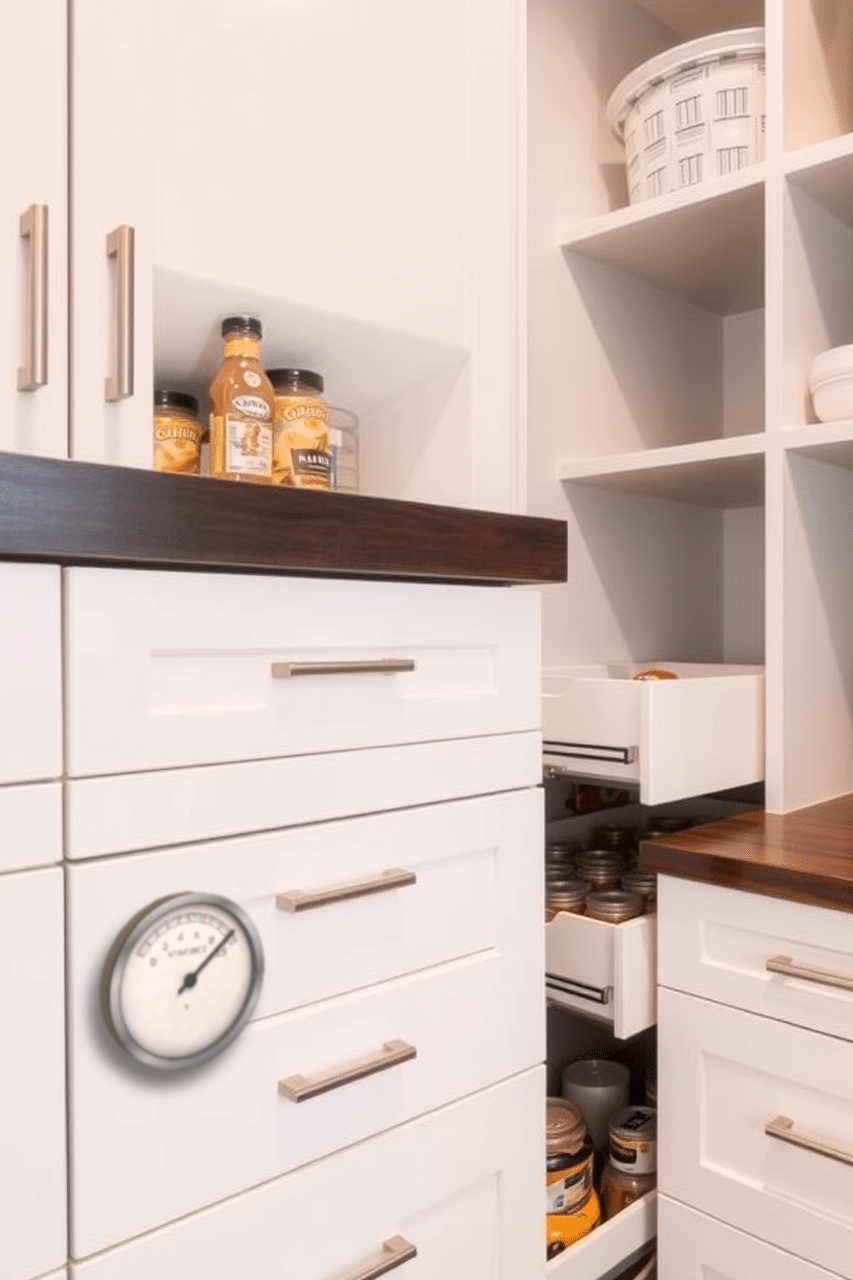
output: value=9 unit=V
